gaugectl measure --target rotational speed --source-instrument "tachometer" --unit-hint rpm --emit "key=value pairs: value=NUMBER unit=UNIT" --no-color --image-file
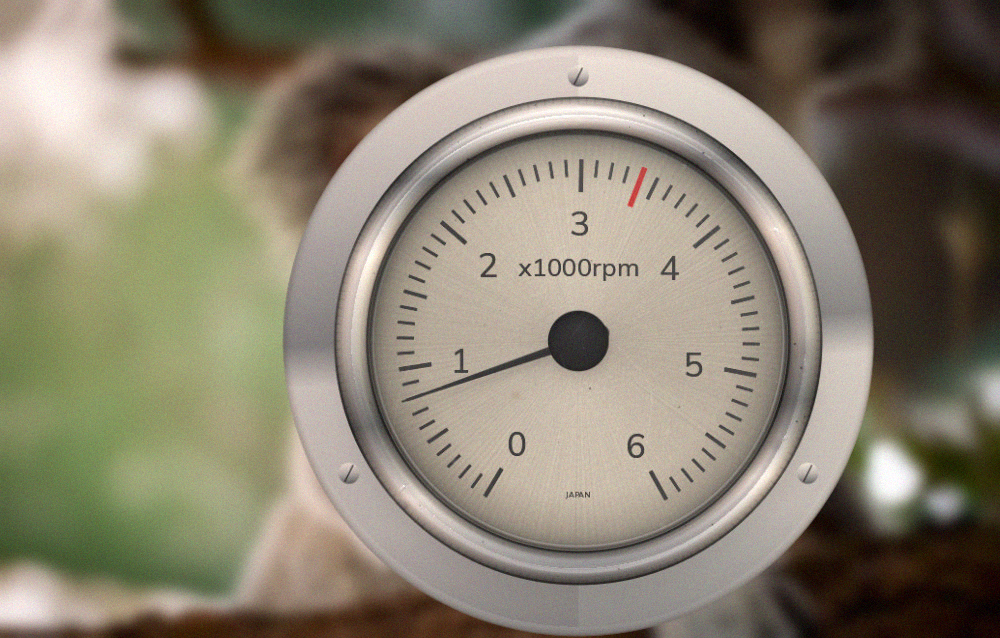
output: value=800 unit=rpm
